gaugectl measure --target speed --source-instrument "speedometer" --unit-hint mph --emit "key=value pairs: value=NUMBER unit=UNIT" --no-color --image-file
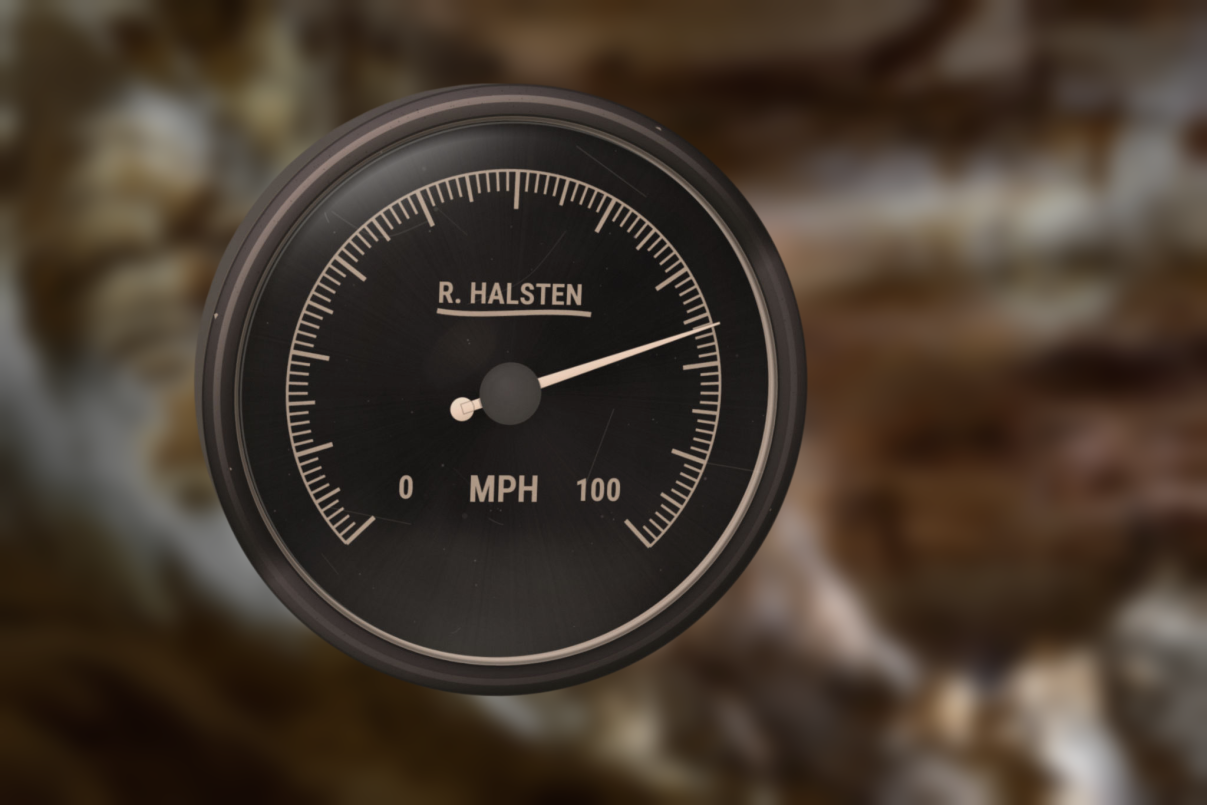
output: value=76 unit=mph
